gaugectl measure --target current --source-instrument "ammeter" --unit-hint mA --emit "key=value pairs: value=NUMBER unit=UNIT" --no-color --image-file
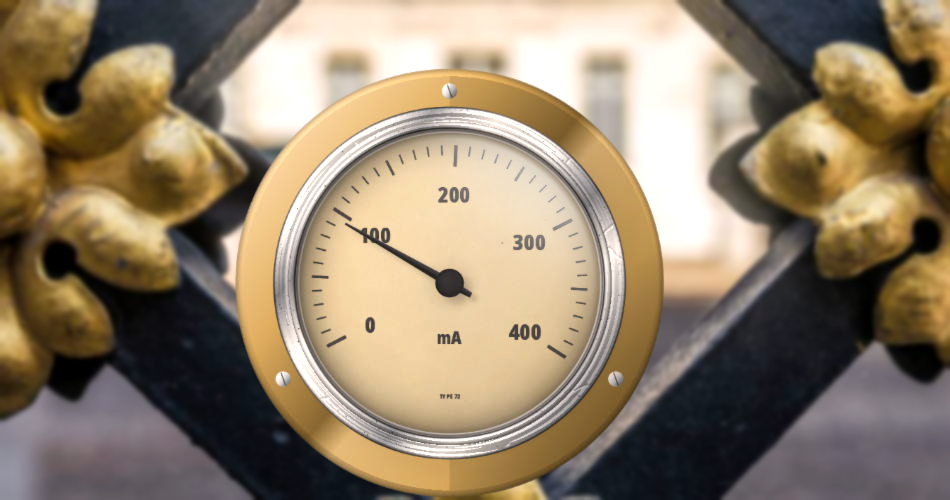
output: value=95 unit=mA
